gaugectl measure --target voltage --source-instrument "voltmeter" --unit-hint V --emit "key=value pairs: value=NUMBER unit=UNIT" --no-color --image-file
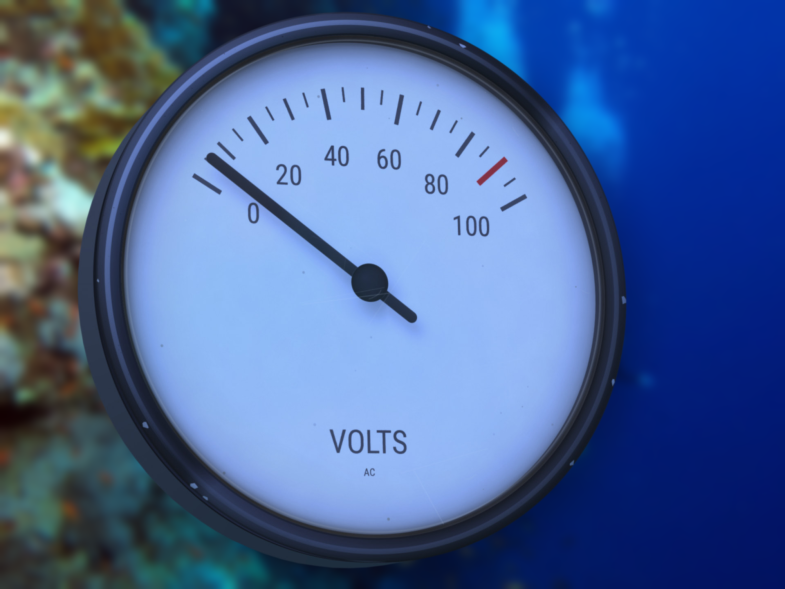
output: value=5 unit=V
